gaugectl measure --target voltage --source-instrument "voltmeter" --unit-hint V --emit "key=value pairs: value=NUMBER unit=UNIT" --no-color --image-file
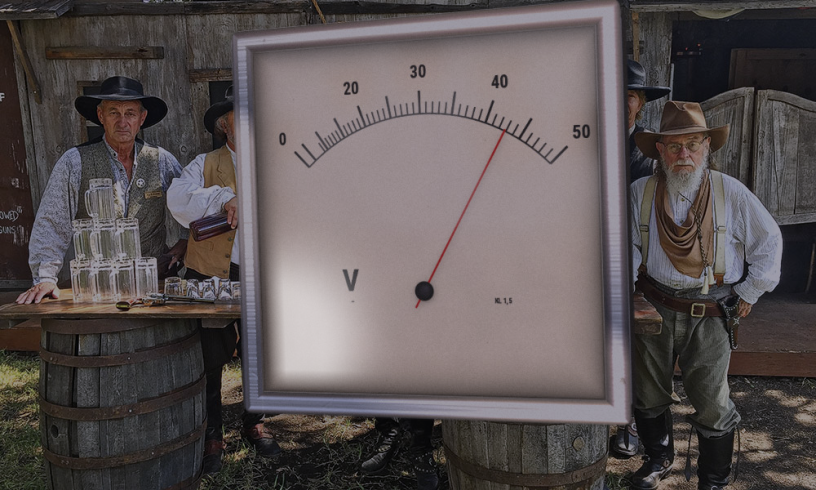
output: value=43 unit=V
